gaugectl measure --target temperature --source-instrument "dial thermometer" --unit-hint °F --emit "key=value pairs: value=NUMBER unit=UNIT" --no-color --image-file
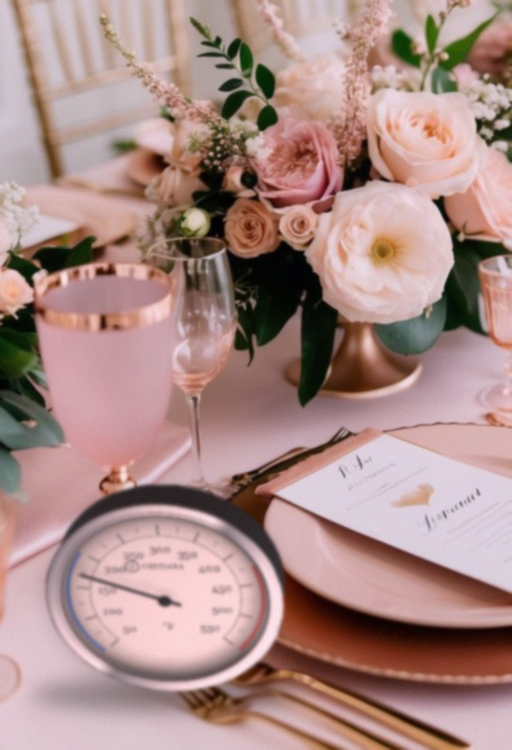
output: value=175 unit=°F
